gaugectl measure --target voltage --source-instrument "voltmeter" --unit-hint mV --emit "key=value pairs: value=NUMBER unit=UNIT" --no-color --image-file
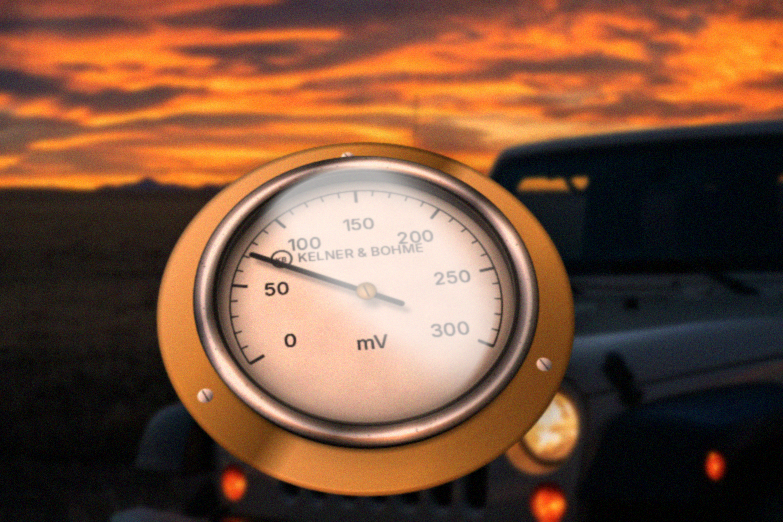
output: value=70 unit=mV
